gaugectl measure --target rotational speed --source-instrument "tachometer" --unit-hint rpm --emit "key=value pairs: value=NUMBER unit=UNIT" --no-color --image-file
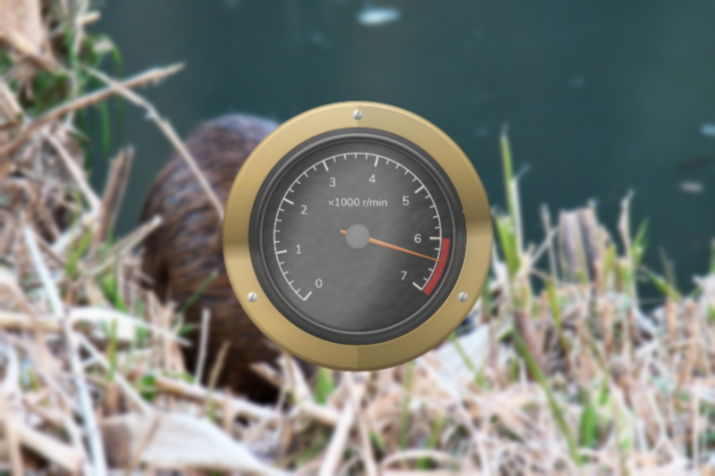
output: value=6400 unit=rpm
